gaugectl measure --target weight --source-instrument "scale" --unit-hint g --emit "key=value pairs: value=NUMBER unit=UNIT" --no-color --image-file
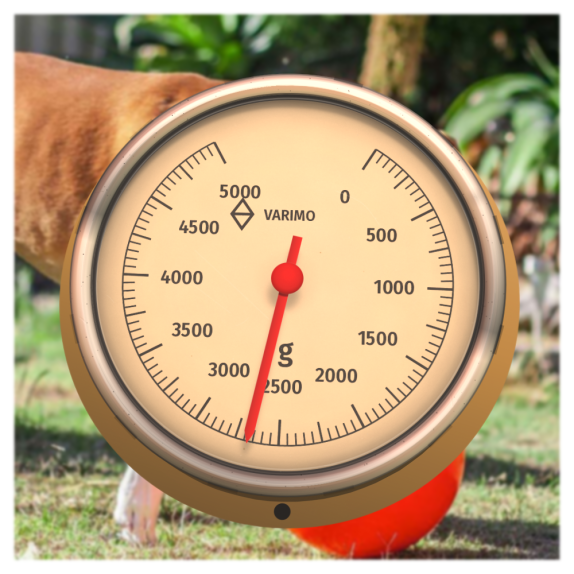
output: value=2675 unit=g
